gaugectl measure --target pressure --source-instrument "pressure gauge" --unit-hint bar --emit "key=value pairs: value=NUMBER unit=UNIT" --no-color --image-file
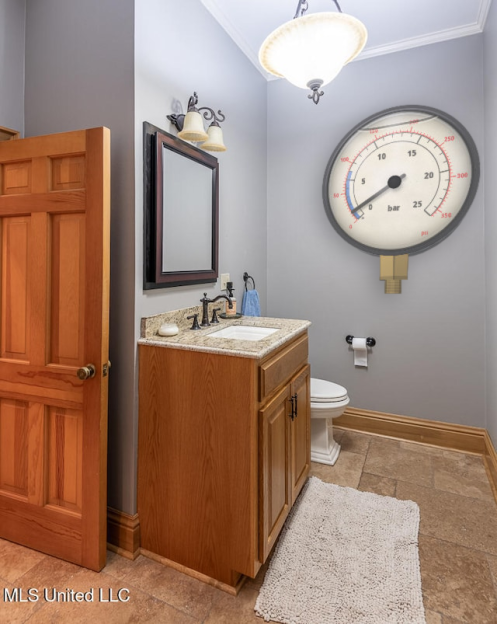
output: value=1 unit=bar
